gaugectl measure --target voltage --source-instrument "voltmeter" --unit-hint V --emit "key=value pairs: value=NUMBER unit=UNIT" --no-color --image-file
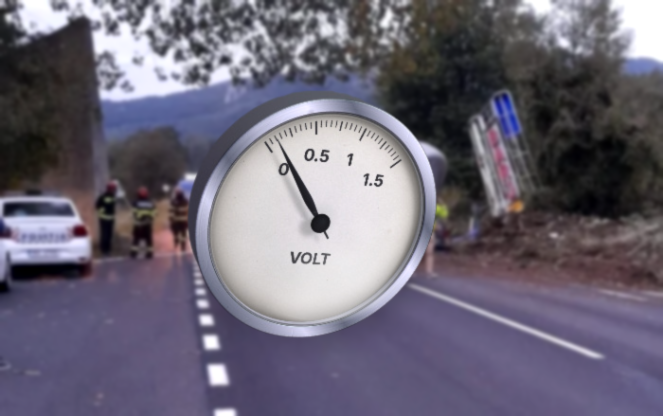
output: value=0.1 unit=V
